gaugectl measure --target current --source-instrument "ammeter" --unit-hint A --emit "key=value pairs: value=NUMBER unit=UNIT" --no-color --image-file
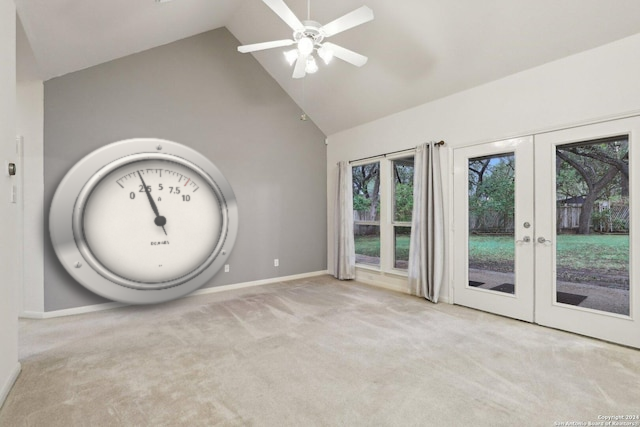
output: value=2.5 unit=A
